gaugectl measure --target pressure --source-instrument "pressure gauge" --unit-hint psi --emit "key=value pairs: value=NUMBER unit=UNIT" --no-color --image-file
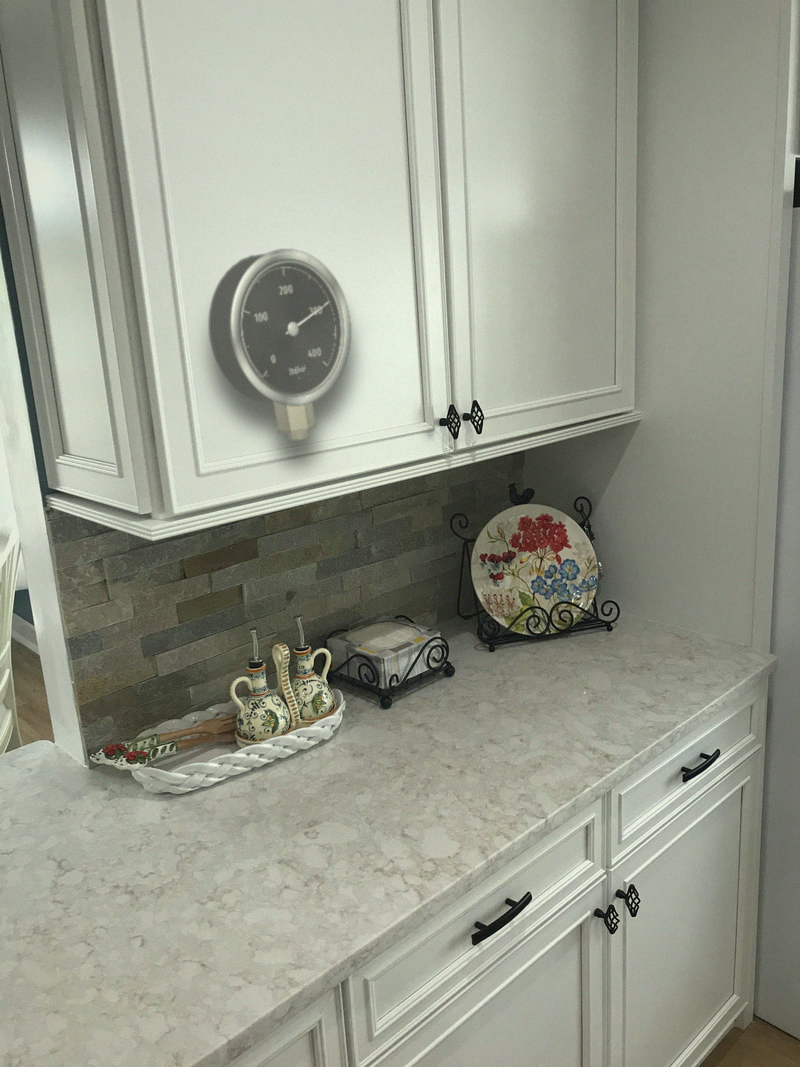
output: value=300 unit=psi
